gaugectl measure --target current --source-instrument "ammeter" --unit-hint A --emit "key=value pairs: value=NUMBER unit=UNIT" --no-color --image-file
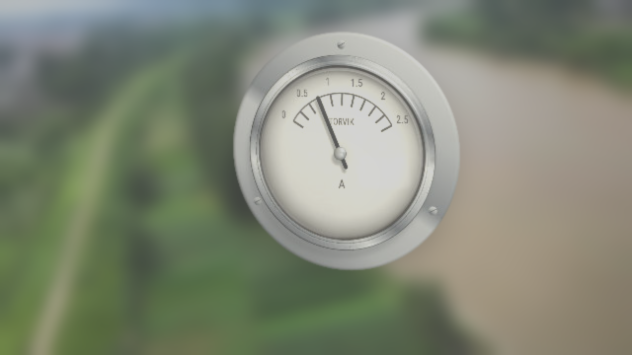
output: value=0.75 unit=A
